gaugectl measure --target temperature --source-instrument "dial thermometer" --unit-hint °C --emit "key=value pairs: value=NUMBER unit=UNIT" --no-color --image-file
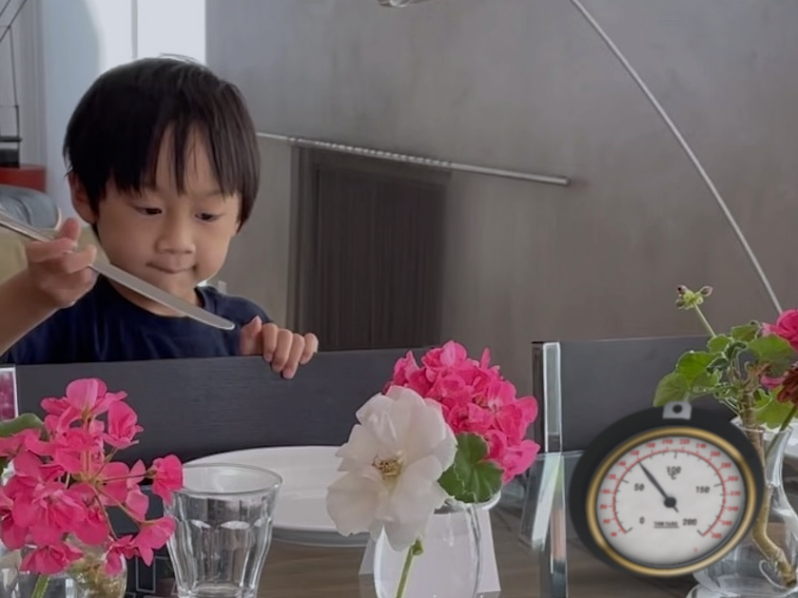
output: value=70 unit=°C
